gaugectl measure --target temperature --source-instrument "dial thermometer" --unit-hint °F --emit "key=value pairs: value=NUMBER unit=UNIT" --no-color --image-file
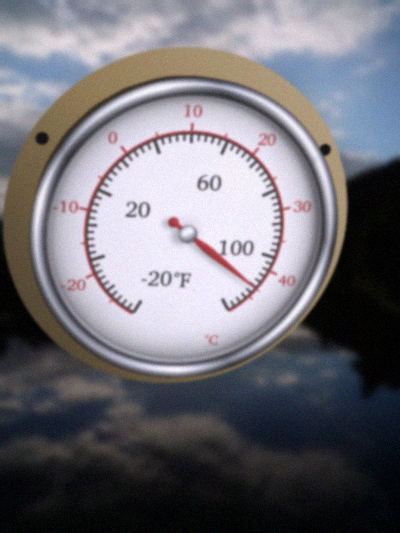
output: value=110 unit=°F
